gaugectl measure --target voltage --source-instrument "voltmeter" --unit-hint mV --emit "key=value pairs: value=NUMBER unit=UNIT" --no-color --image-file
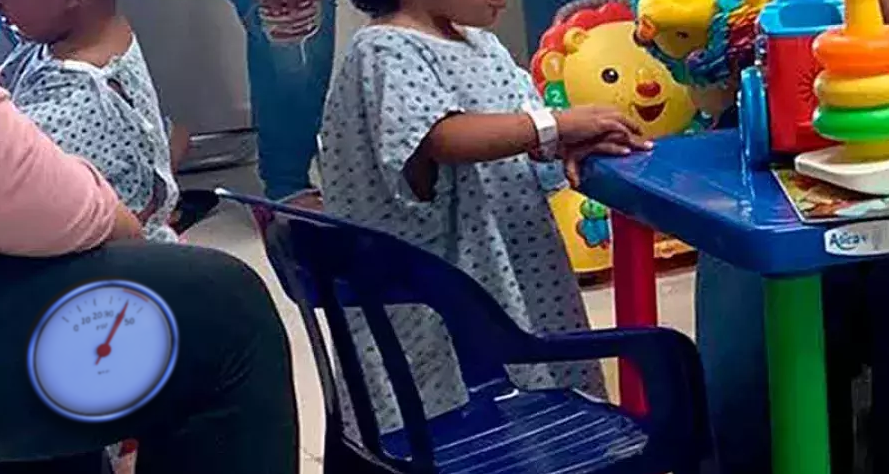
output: value=40 unit=mV
